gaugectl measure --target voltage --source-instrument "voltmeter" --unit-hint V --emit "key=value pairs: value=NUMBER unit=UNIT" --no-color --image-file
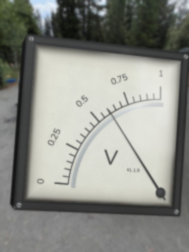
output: value=0.6 unit=V
